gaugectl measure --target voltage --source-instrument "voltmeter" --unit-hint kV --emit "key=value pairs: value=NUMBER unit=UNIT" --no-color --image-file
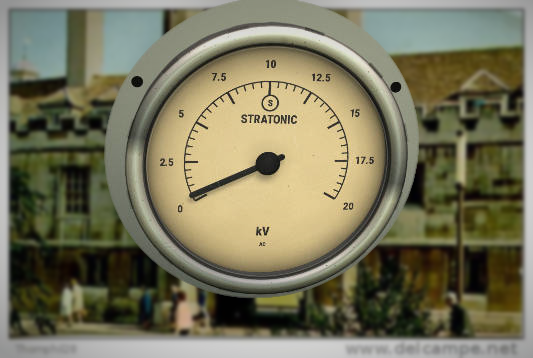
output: value=0.5 unit=kV
